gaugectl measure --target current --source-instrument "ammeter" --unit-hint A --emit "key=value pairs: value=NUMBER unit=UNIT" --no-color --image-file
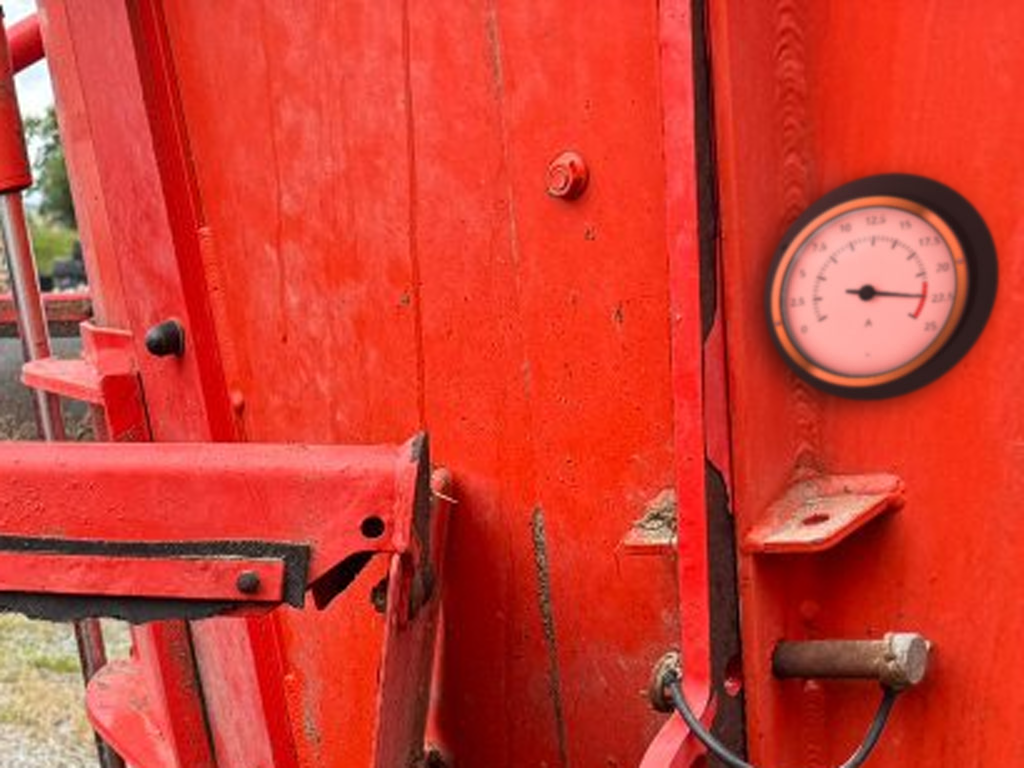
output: value=22.5 unit=A
